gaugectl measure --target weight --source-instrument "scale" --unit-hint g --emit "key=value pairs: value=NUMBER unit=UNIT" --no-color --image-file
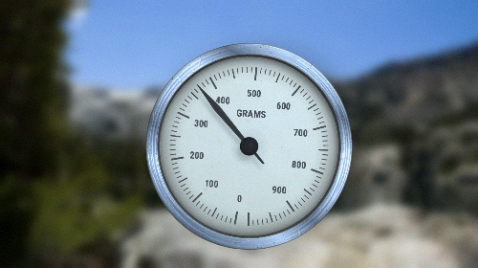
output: value=370 unit=g
